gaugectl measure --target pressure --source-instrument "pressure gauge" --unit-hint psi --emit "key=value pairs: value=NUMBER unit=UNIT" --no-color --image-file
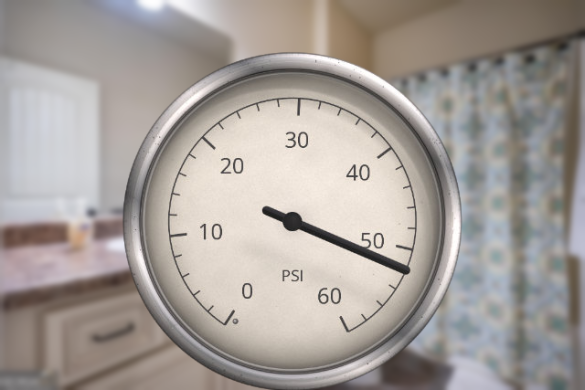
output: value=52 unit=psi
